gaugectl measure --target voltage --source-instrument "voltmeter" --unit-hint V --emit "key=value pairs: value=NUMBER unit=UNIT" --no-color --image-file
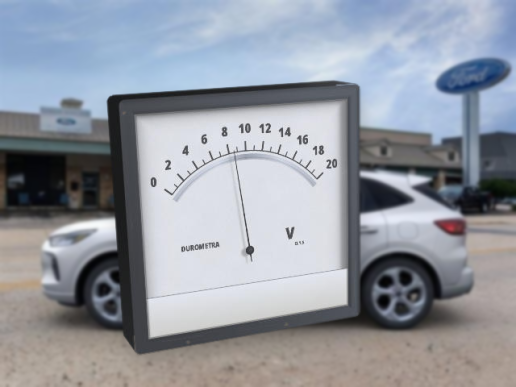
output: value=8.5 unit=V
